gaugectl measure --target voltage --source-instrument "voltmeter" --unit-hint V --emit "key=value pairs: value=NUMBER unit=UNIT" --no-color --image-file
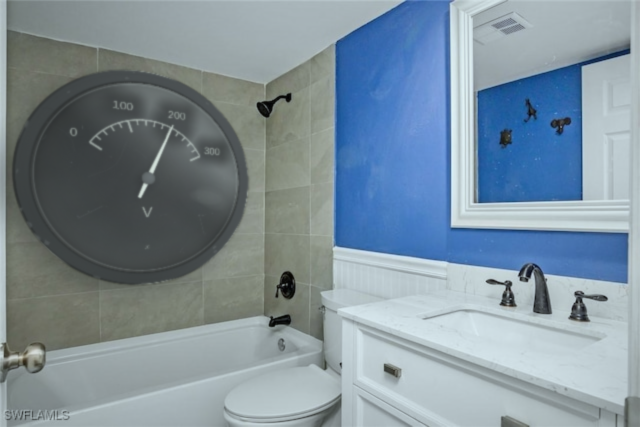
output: value=200 unit=V
